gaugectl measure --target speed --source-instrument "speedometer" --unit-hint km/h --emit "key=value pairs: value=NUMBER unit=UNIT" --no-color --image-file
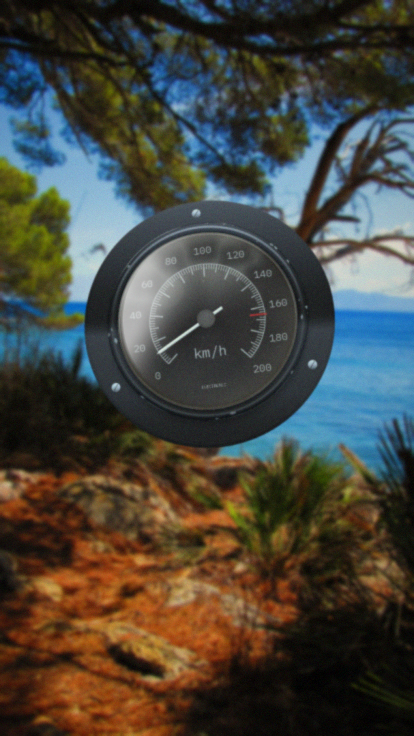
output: value=10 unit=km/h
